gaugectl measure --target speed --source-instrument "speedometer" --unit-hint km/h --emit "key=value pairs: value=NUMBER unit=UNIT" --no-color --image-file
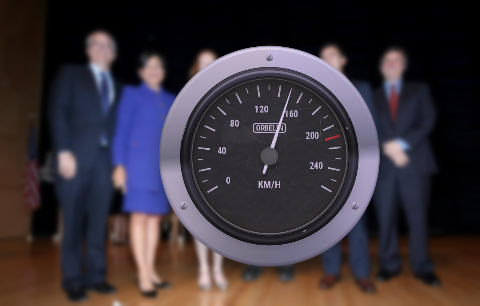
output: value=150 unit=km/h
